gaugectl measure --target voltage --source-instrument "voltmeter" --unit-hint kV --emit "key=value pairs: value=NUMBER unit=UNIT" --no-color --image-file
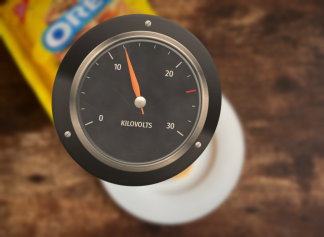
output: value=12 unit=kV
